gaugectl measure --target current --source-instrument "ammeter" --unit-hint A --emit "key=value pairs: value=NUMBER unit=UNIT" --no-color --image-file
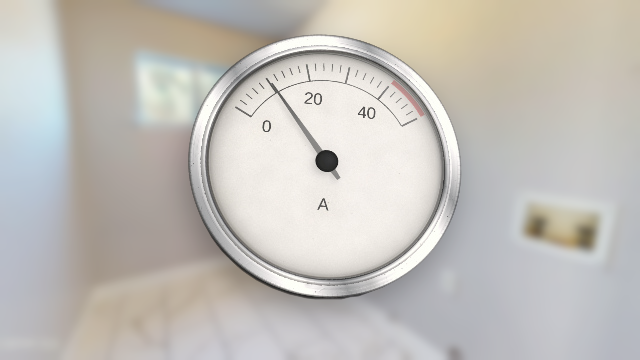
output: value=10 unit=A
